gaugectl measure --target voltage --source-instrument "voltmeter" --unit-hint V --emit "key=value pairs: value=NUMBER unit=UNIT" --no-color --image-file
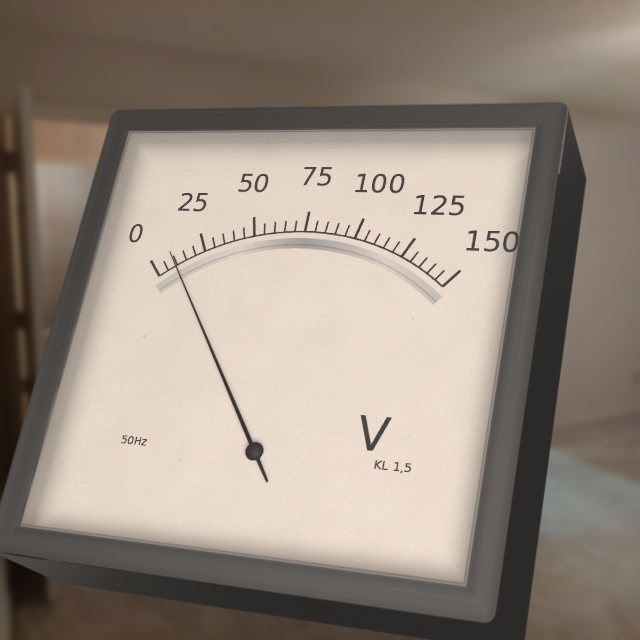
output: value=10 unit=V
